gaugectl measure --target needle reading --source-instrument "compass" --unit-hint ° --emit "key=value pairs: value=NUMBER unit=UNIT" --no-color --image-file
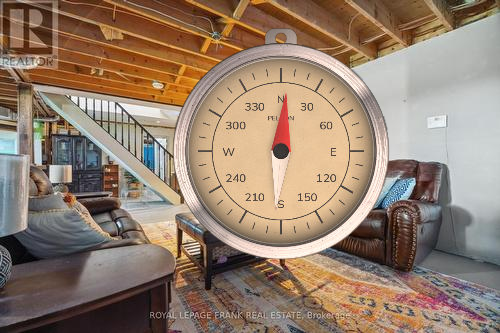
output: value=5 unit=°
